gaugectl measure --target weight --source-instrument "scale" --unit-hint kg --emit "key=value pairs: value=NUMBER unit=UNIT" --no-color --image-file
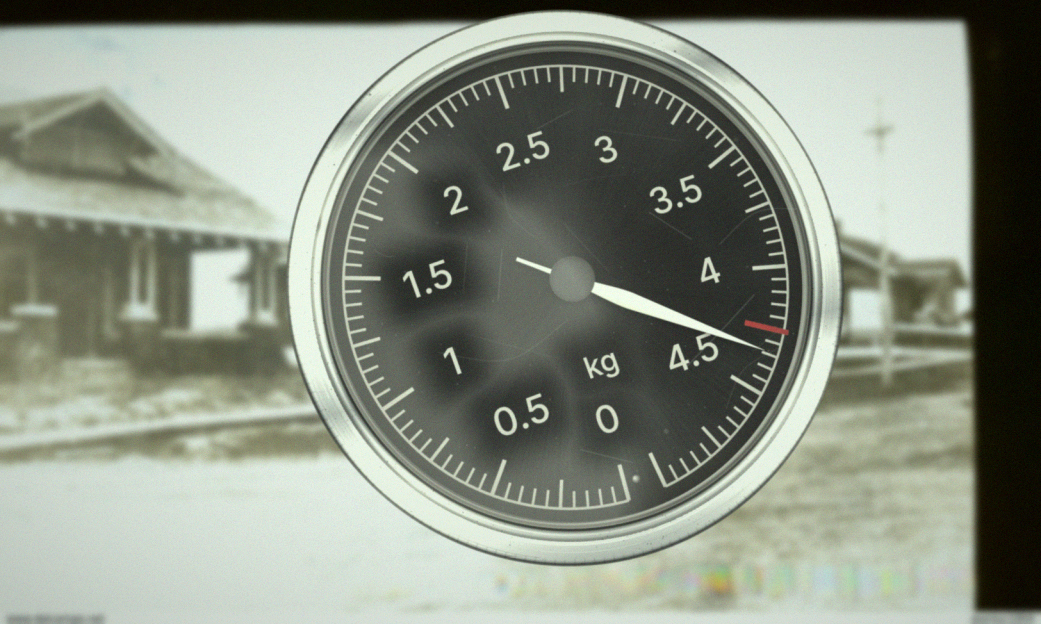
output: value=4.35 unit=kg
